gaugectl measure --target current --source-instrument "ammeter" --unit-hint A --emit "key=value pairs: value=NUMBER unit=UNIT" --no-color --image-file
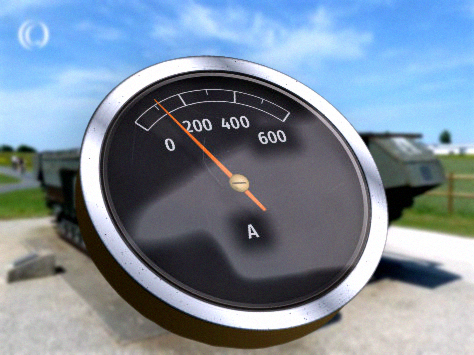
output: value=100 unit=A
